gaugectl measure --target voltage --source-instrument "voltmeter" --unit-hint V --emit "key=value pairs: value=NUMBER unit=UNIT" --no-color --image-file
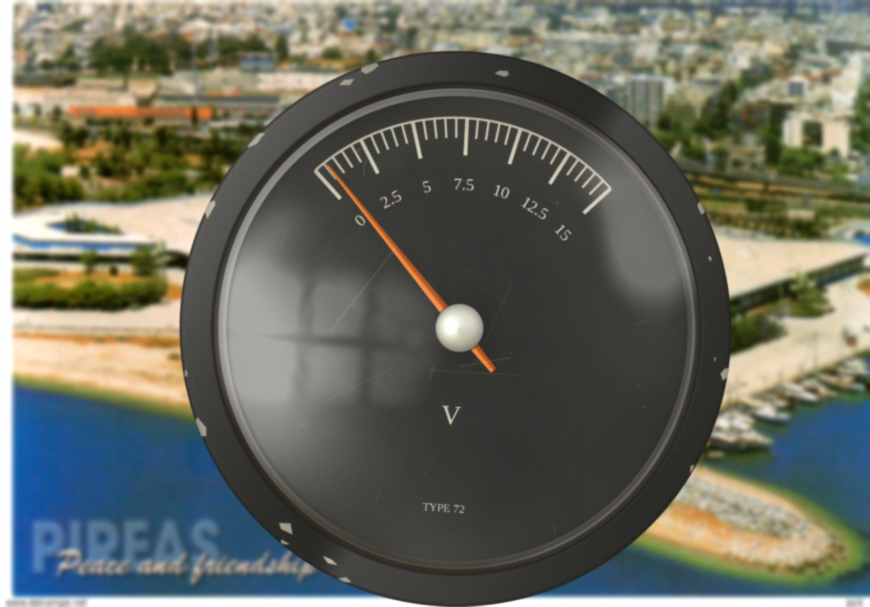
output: value=0.5 unit=V
